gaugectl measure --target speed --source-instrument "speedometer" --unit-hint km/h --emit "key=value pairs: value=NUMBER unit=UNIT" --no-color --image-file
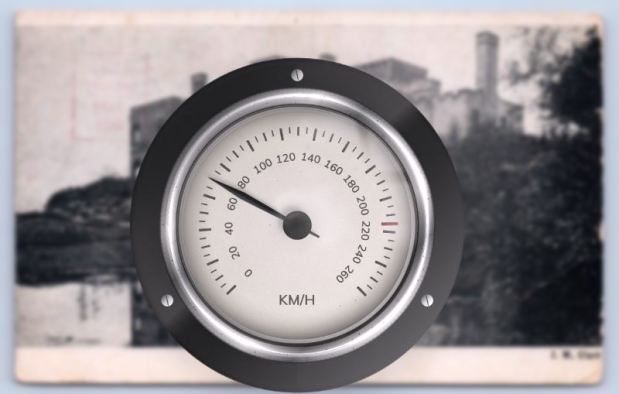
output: value=70 unit=km/h
